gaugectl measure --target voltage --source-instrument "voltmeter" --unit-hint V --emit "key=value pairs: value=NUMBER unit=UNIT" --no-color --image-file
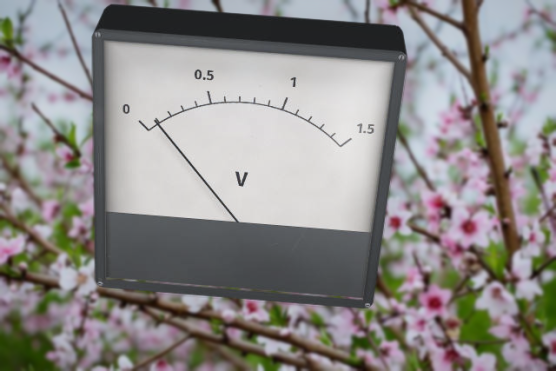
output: value=0.1 unit=V
